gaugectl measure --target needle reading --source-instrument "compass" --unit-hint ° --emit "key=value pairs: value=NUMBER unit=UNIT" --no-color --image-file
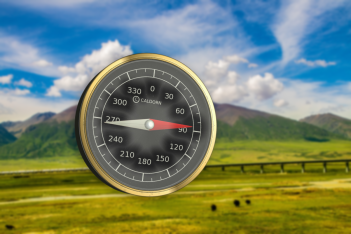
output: value=85 unit=°
